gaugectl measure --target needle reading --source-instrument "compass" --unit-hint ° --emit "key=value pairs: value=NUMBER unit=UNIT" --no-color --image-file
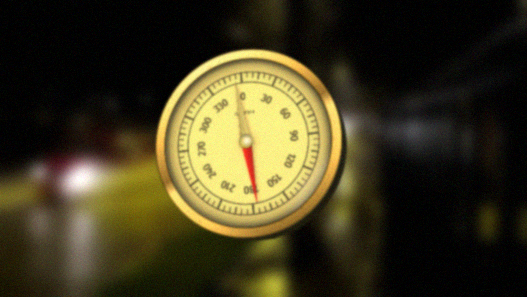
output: value=175 unit=°
